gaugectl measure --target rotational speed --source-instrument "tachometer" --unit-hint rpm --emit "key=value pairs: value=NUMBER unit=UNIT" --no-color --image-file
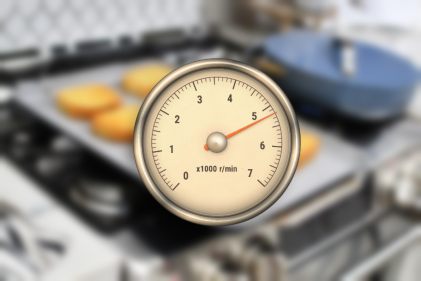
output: value=5200 unit=rpm
